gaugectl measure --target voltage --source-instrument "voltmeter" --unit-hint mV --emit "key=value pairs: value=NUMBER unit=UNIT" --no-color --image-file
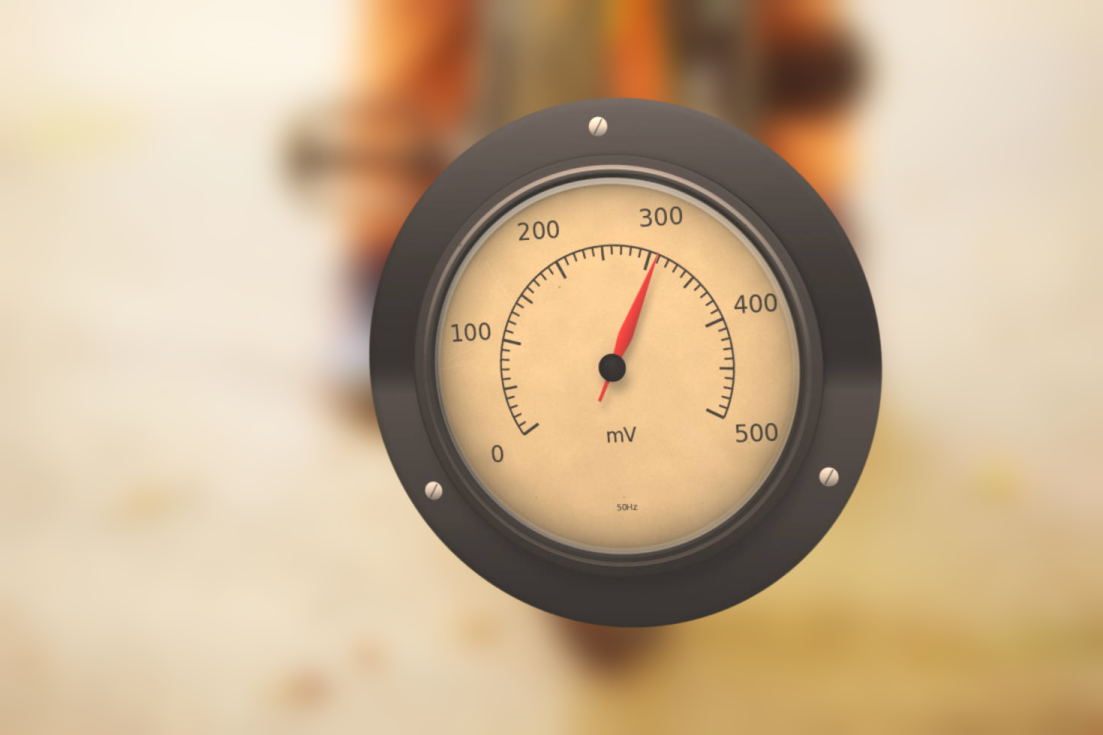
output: value=310 unit=mV
